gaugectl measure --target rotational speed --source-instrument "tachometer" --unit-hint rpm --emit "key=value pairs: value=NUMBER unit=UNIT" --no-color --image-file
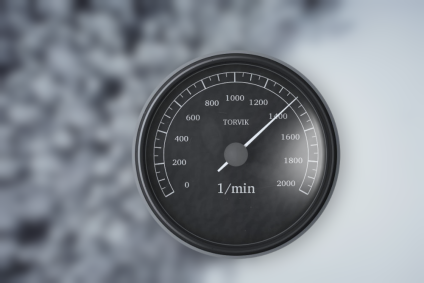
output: value=1400 unit=rpm
